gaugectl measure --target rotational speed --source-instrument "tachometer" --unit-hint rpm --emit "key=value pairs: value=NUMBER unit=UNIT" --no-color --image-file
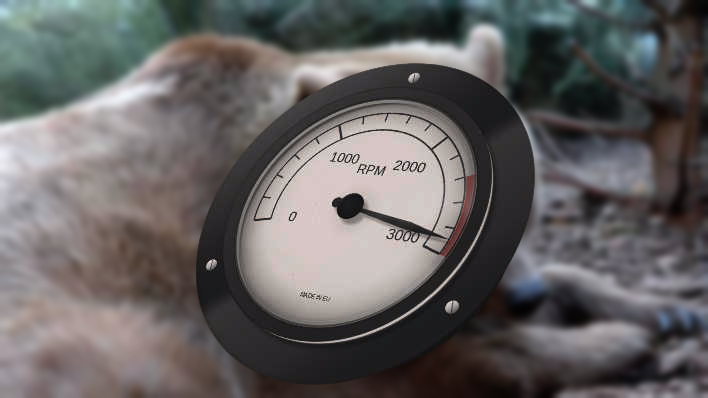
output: value=2900 unit=rpm
